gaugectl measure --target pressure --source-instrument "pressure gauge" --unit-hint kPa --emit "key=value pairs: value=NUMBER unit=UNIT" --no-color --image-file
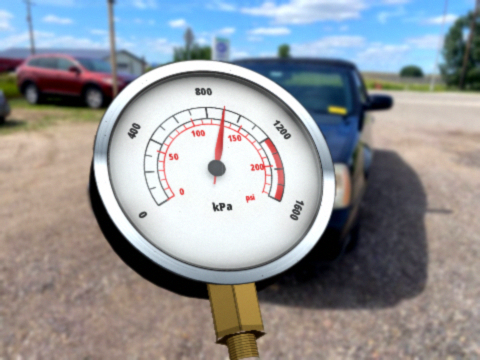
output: value=900 unit=kPa
